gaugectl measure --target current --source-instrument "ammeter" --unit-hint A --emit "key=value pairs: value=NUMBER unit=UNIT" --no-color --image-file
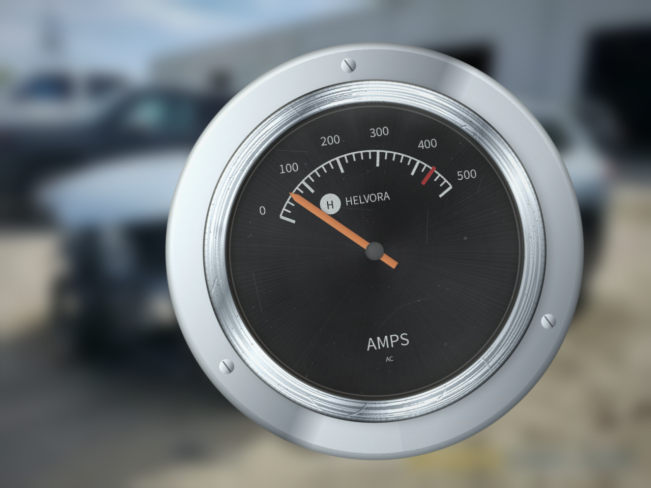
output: value=60 unit=A
